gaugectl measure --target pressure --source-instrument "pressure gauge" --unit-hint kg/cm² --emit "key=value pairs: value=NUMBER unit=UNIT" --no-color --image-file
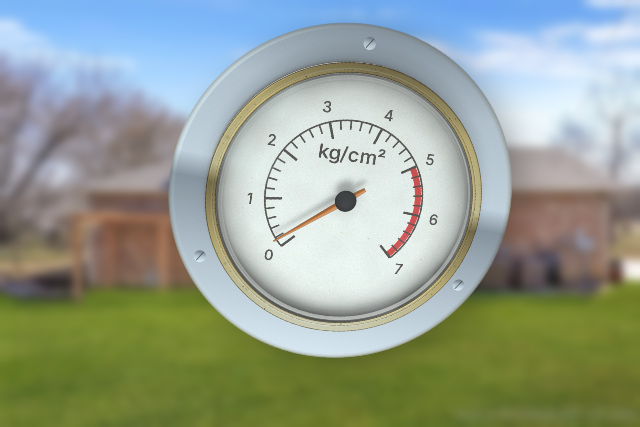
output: value=0.2 unit=kg/cm²
